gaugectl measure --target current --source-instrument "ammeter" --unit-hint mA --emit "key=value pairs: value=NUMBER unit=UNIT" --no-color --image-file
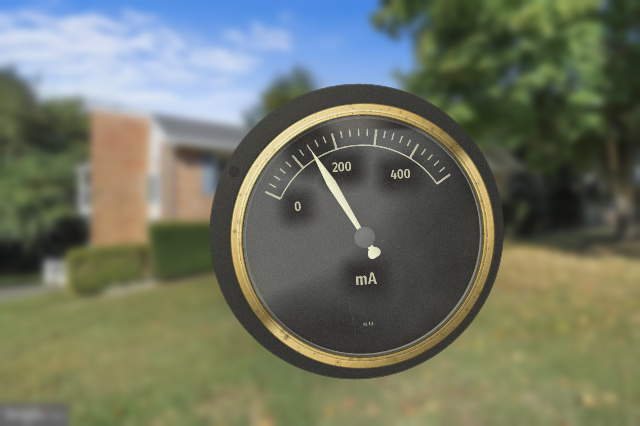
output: value=140 unit=mA
